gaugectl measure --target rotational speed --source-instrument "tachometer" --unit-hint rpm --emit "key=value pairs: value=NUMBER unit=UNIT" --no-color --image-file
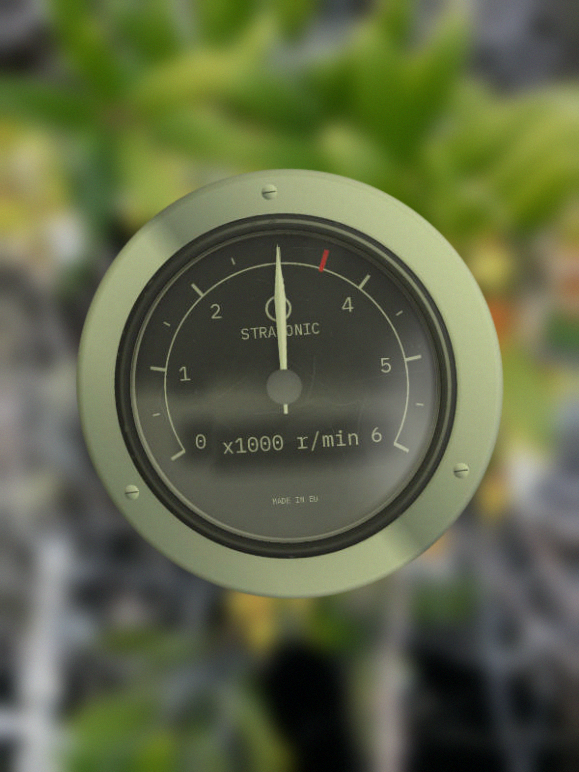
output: value=3000 unit=rpm
